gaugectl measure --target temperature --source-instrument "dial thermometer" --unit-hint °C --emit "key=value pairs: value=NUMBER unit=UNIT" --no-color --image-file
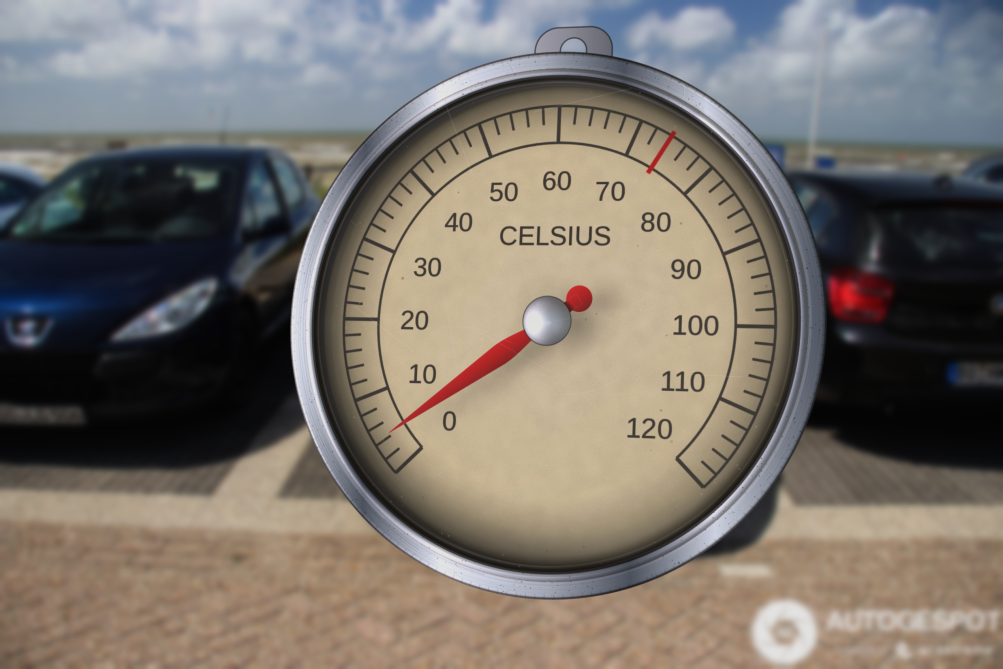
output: value=4 unit=°C
